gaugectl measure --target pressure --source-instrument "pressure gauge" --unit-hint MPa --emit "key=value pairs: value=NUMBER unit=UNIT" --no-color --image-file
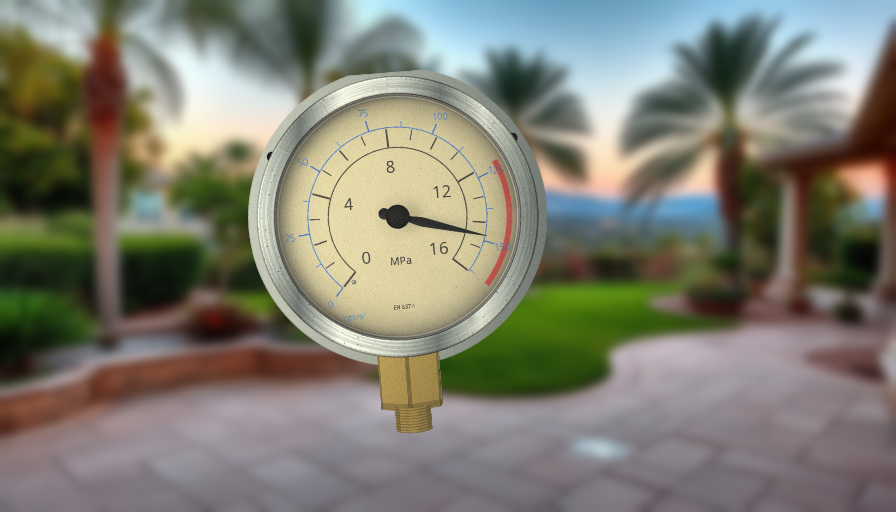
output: value=14.5 unit=MPa
